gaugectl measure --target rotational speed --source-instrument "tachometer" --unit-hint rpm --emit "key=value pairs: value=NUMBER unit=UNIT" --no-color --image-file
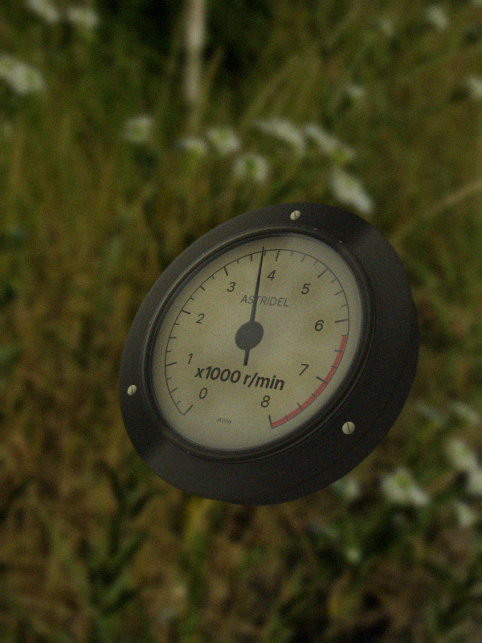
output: value=3750 unit=rpm
